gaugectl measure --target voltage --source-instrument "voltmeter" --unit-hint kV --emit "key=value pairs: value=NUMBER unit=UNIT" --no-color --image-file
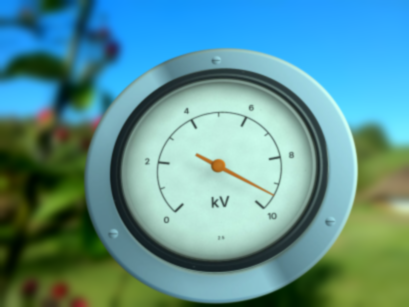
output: value=9.5 unit=kV
